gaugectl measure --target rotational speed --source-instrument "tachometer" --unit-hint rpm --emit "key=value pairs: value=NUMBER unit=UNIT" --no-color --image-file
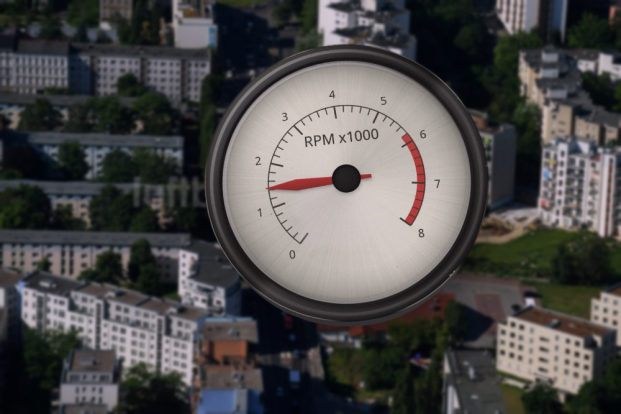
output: value=1400 unit=rpm
